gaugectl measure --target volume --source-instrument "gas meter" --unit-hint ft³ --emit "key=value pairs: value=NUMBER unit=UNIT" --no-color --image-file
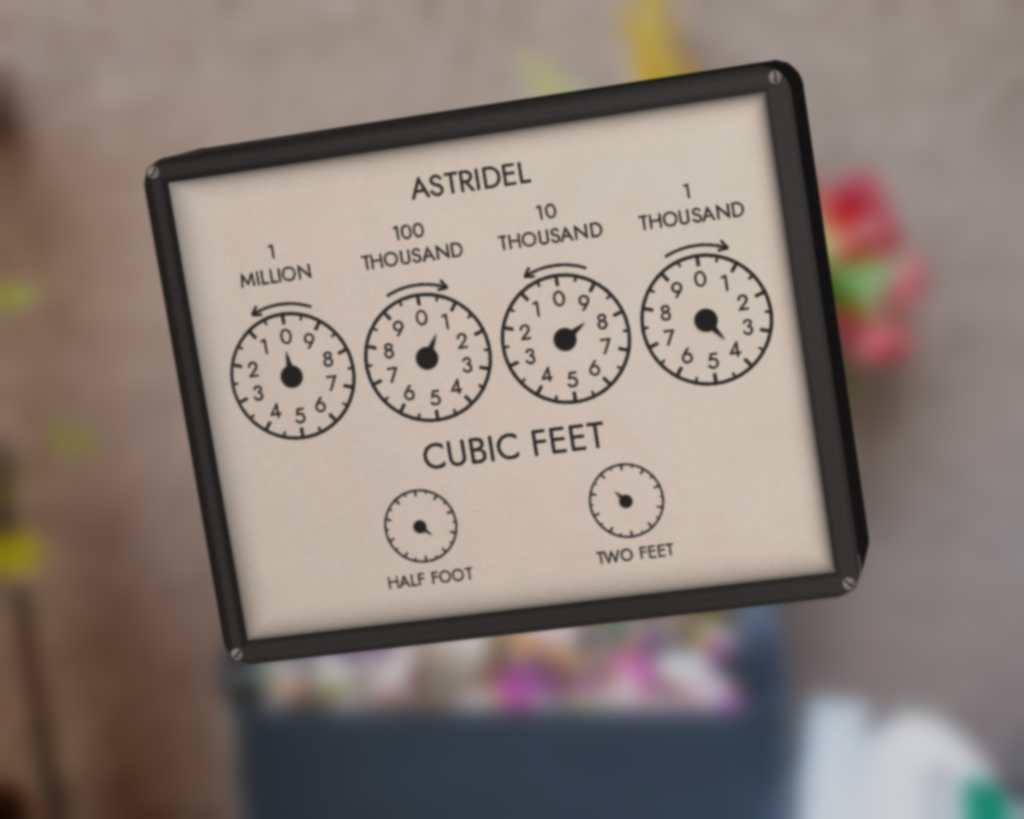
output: value=8400 unit=ft³
